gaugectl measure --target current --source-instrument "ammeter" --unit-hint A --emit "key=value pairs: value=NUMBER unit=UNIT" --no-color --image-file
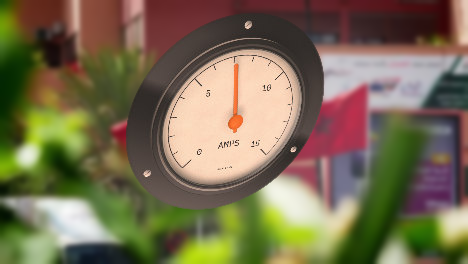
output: value=7 unit=A
